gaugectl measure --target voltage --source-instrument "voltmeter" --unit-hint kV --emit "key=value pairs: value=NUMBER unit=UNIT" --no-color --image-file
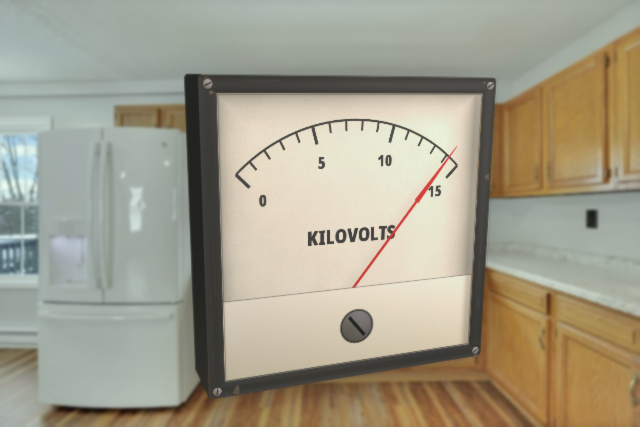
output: value=14 unit=kV
